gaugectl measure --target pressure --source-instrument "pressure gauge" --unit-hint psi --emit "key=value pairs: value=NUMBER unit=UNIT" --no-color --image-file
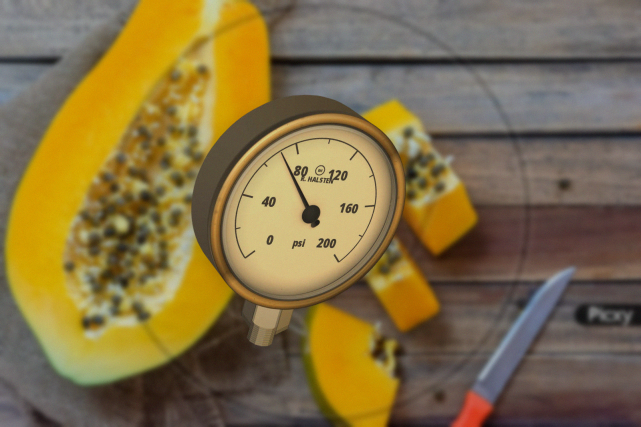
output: value=70 unit=psi
